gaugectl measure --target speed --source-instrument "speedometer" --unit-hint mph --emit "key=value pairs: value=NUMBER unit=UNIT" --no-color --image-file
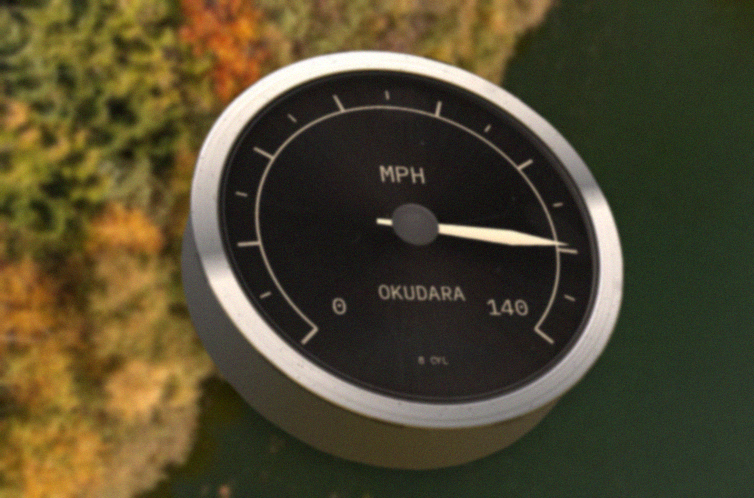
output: value=120 unit=mph
